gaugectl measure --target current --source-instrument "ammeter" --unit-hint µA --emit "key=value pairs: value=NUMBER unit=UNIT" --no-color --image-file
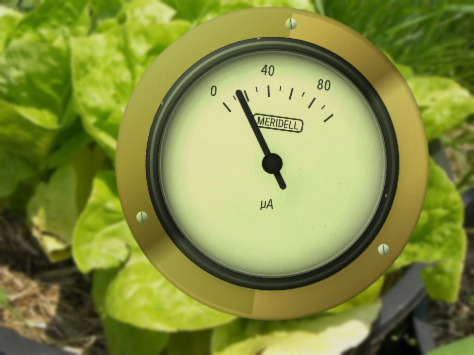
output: value=15 unit=µA
